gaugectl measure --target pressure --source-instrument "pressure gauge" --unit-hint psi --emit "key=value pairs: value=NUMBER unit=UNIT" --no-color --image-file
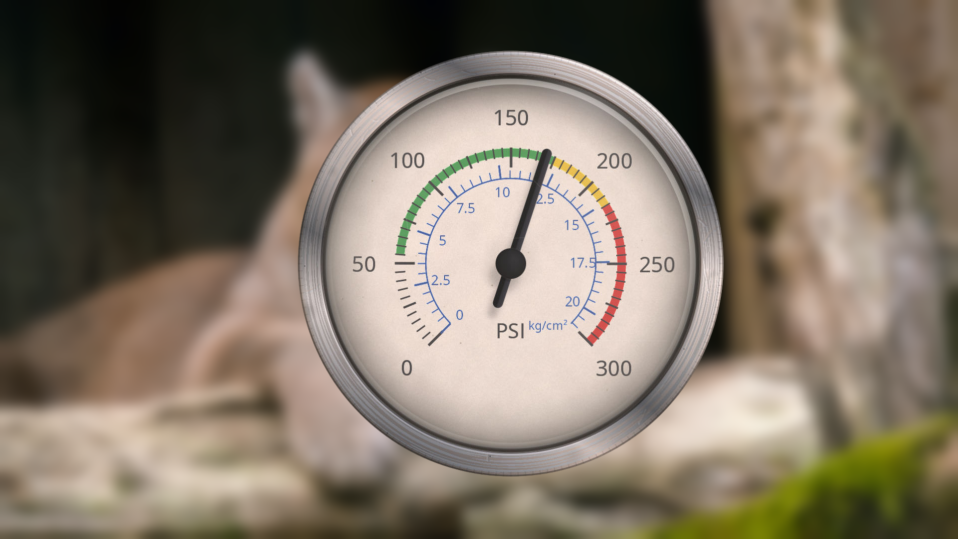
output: value=170 unit=psi
